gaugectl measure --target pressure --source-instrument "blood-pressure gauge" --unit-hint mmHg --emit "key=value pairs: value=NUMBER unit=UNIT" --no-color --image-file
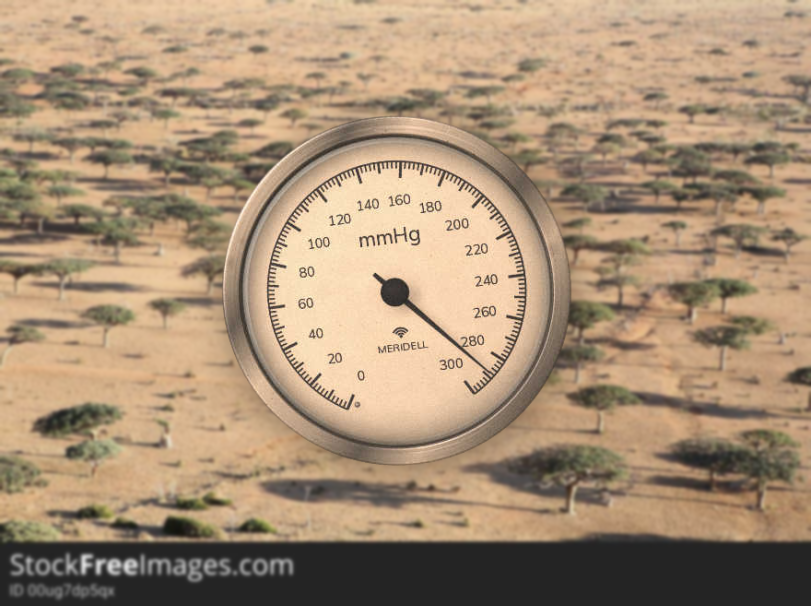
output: value=288 unit=mmHg
